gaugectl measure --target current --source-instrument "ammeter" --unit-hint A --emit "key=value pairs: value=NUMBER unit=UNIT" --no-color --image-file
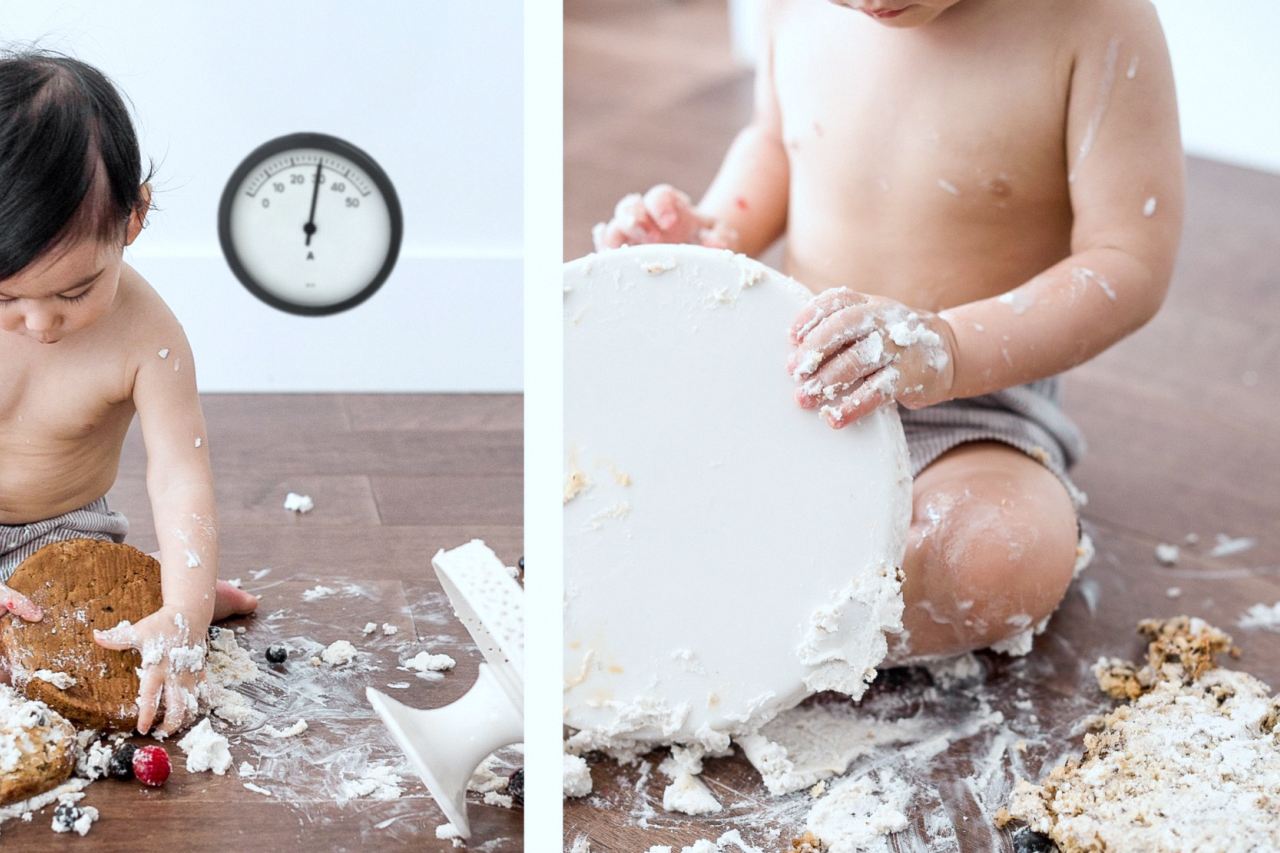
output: value=30 unit=A
